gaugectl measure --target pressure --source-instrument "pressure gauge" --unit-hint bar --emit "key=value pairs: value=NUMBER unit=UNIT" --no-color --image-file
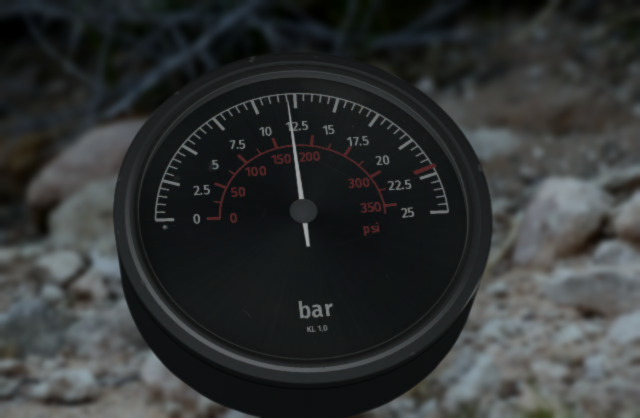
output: value=12 unit=bar
